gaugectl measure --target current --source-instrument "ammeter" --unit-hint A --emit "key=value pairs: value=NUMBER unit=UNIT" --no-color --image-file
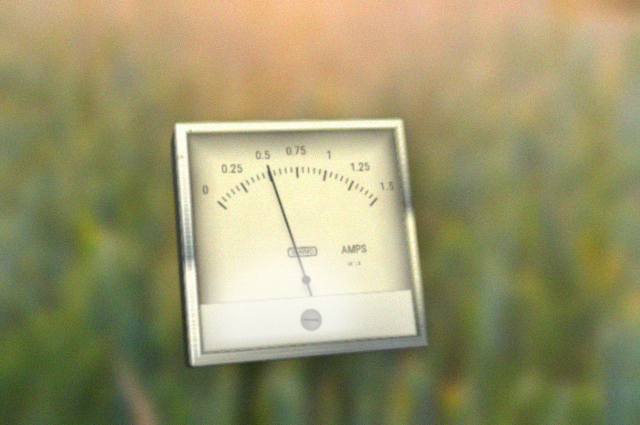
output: value=0.5 unit=A
